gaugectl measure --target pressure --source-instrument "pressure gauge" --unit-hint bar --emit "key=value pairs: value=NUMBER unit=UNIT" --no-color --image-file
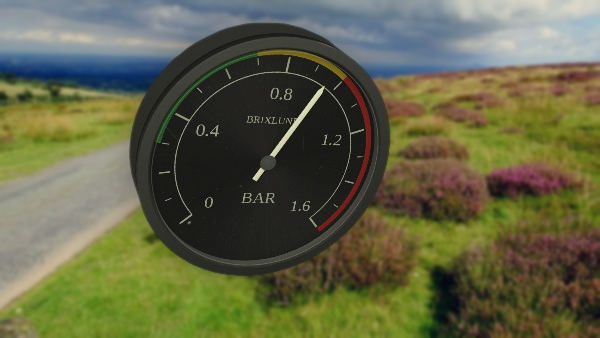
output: value=0.95 unit=bar
